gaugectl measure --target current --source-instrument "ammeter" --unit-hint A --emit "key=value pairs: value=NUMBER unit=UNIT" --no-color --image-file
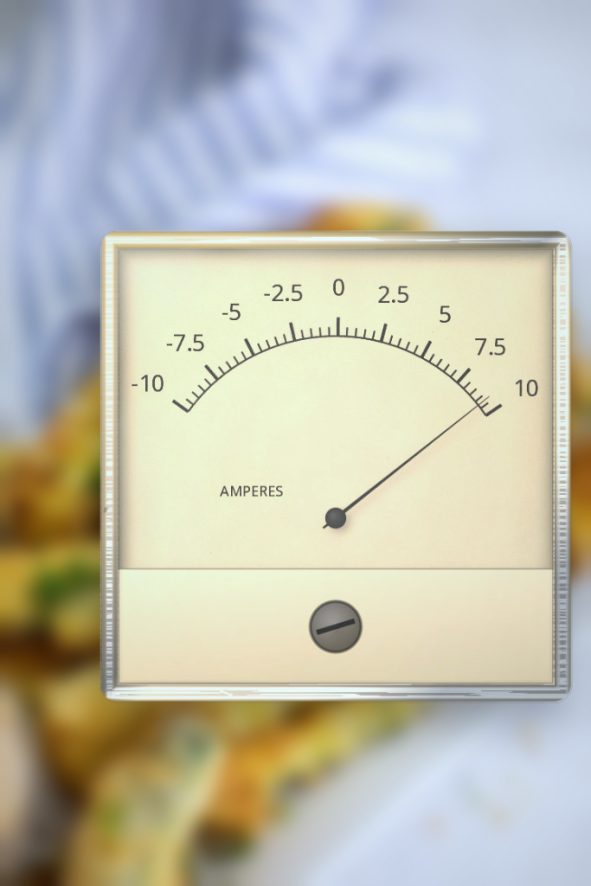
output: value=9.25 unit=A
